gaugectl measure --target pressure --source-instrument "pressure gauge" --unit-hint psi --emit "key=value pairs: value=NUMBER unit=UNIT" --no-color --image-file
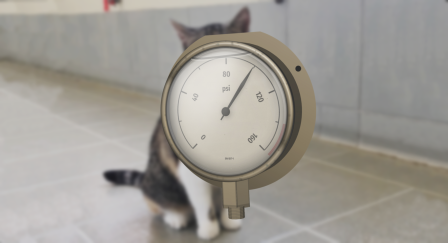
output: value=100 unit=psi
